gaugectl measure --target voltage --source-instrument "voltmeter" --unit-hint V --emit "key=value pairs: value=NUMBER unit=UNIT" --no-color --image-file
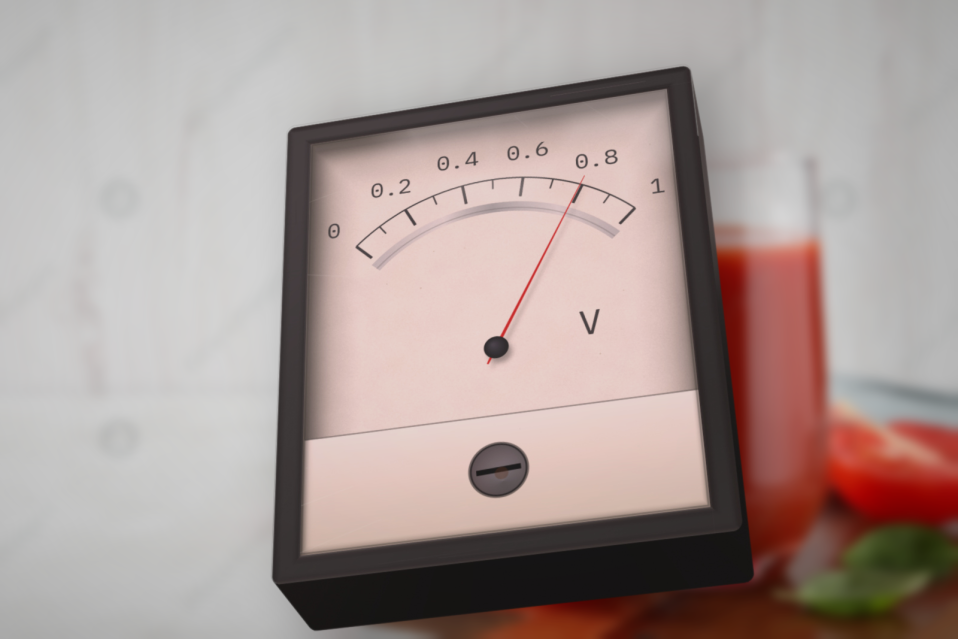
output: value=0.8 unit=V
